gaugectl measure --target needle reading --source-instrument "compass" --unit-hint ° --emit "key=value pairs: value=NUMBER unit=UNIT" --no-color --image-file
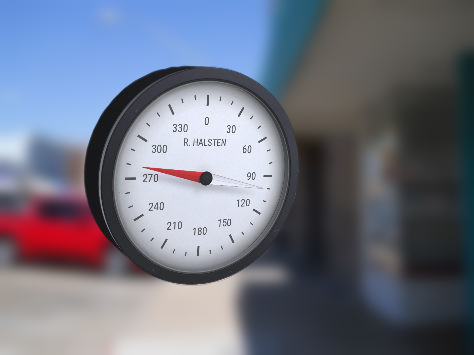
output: value=280 unit=°
